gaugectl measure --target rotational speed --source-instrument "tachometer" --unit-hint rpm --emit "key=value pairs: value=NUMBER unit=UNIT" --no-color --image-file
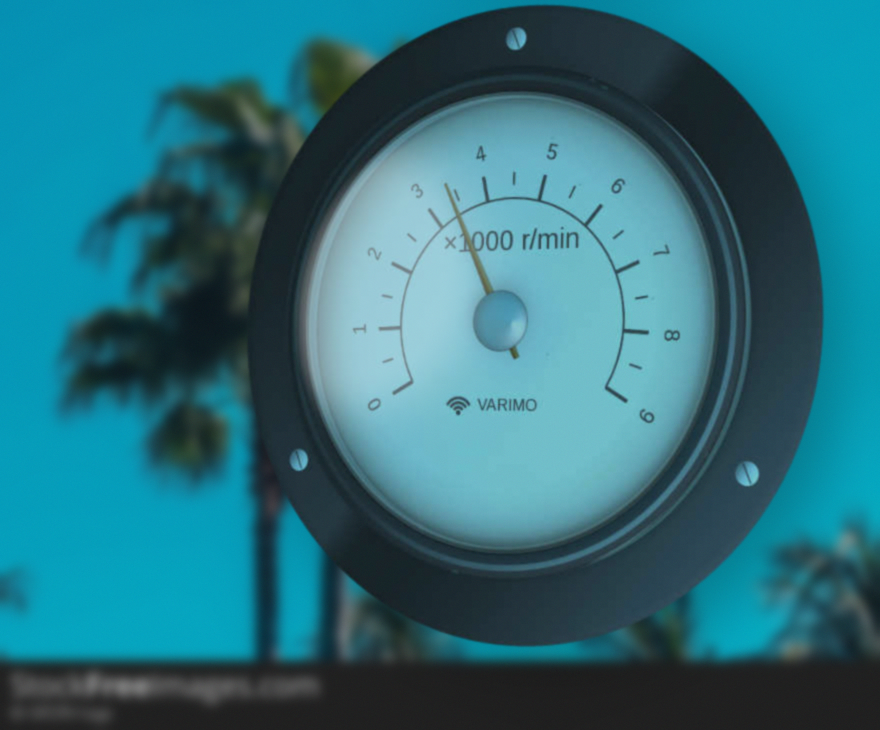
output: value=3500 unit=rpm
